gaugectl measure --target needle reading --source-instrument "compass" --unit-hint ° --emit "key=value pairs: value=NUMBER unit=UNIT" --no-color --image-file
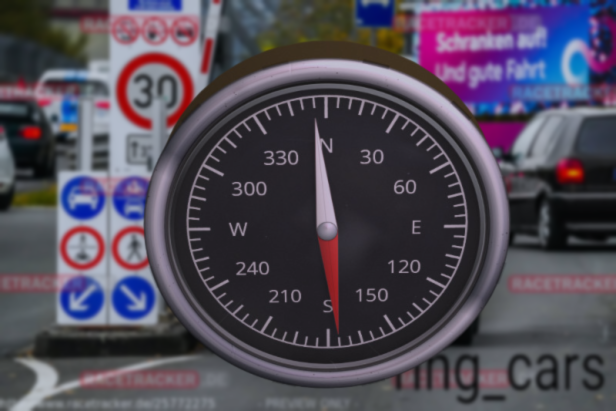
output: value=175 unit=°
